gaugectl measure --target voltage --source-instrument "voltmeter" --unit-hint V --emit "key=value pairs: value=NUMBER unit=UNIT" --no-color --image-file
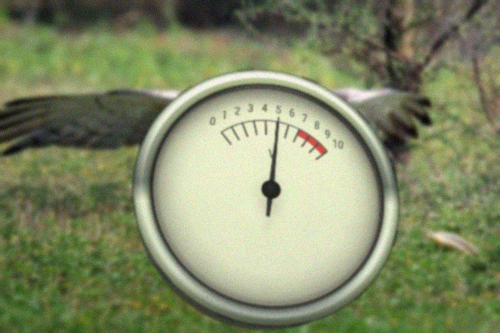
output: value=5 unit=V
